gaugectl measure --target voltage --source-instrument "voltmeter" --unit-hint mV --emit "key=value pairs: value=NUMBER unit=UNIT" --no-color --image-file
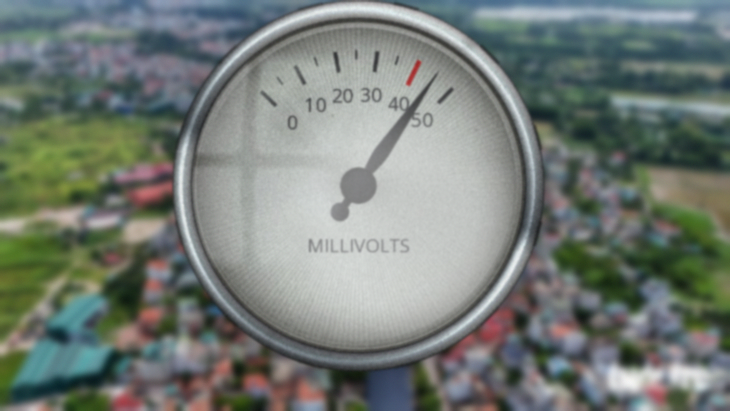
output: value=45 unit=mV
